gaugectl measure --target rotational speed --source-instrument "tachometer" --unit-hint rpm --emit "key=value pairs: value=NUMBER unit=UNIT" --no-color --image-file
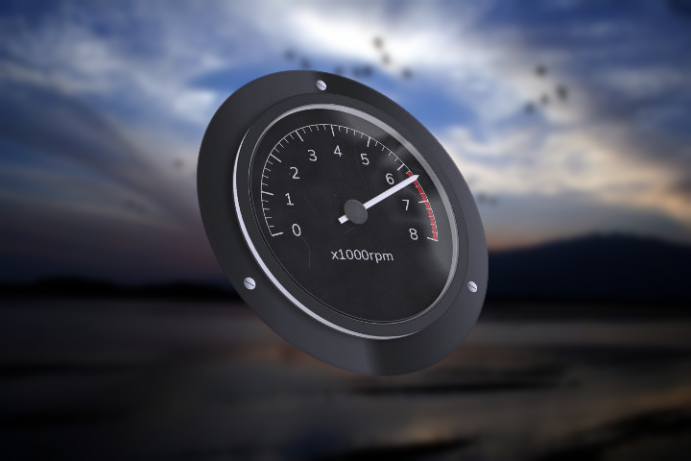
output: value=6400 unit=rpm
